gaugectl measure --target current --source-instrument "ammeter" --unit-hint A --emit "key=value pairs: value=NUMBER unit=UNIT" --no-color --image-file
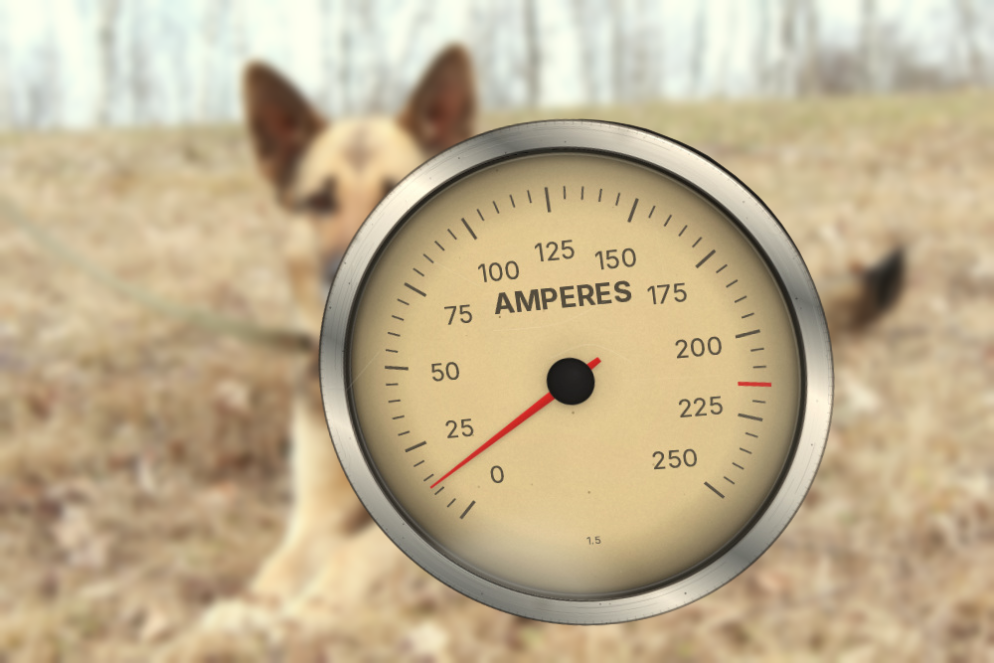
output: value=12.5 unit=A
